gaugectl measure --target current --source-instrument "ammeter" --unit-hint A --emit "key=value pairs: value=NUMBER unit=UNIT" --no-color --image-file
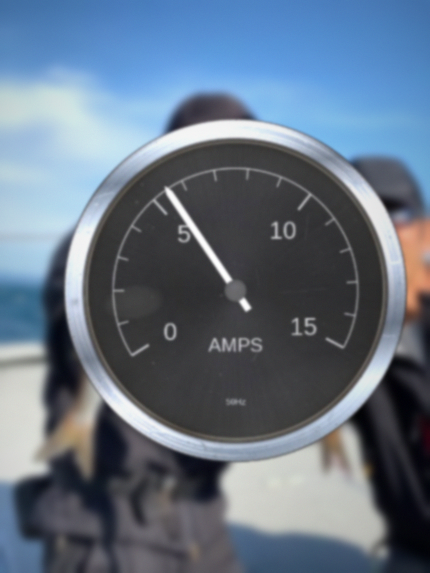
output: value=5.5 unit=A
